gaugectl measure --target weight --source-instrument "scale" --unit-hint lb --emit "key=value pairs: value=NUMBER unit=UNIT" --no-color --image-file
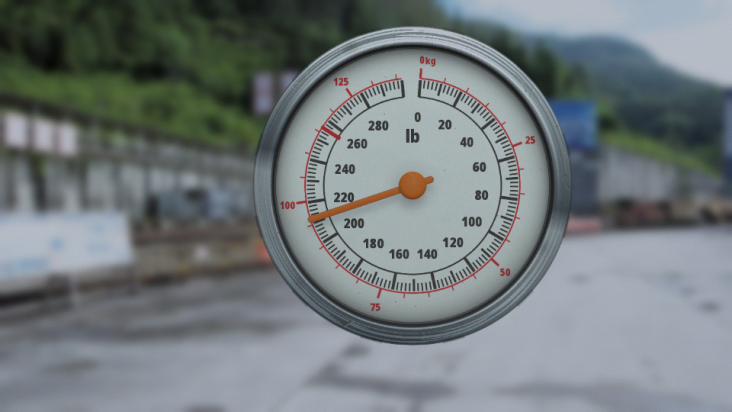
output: value=212 unit=lb
